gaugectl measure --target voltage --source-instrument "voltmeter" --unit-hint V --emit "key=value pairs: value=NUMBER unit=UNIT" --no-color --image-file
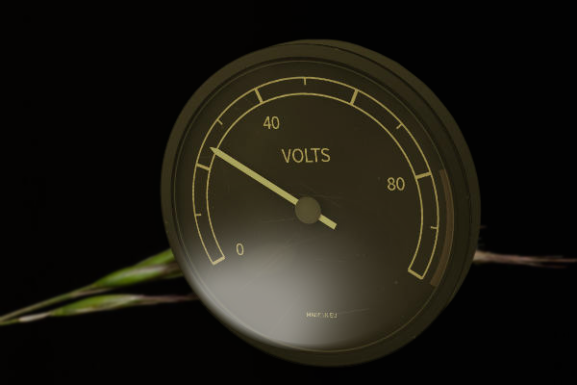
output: value=25 unit=V
